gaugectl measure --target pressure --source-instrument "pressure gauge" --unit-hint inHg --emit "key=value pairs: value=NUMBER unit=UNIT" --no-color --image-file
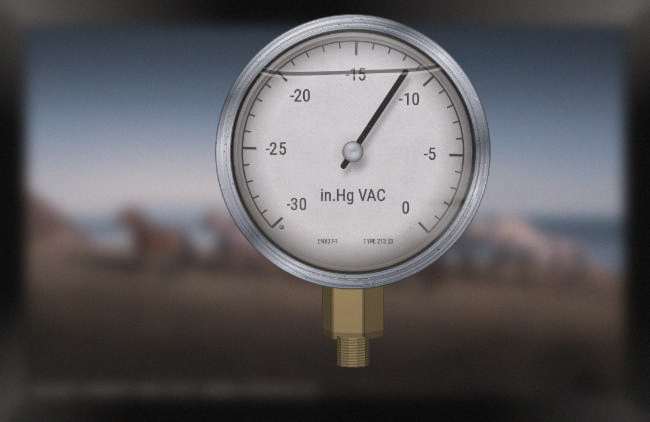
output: value=-11.5 unit=inHg
